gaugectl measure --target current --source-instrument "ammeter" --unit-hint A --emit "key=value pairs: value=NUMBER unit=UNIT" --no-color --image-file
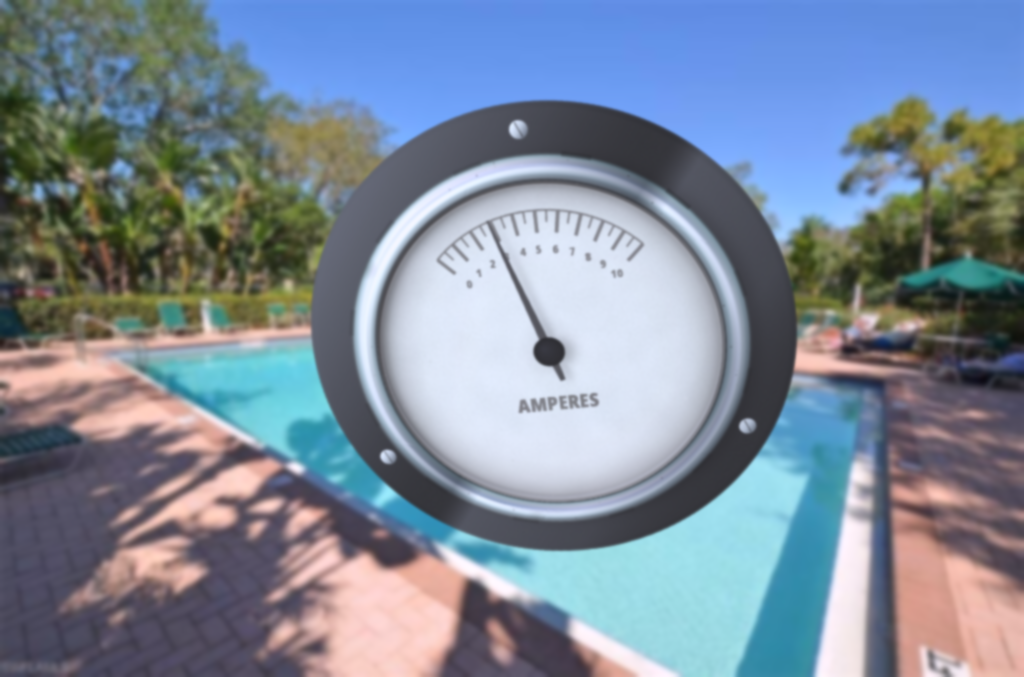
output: value=3 unit=A
